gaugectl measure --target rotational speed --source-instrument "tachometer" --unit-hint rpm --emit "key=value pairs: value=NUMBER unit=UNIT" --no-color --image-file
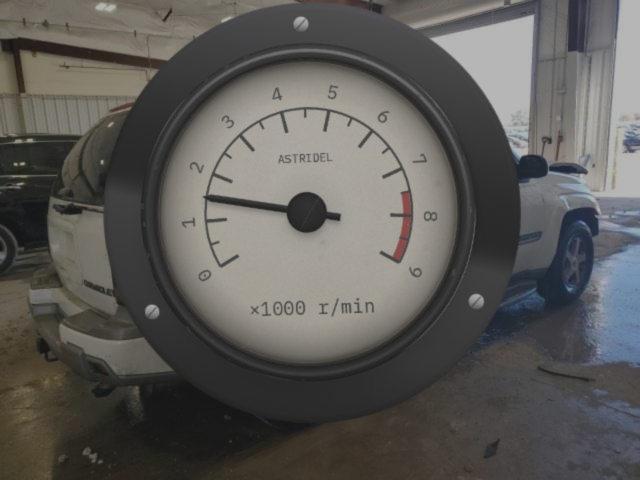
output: value=1500 unit=rpm
